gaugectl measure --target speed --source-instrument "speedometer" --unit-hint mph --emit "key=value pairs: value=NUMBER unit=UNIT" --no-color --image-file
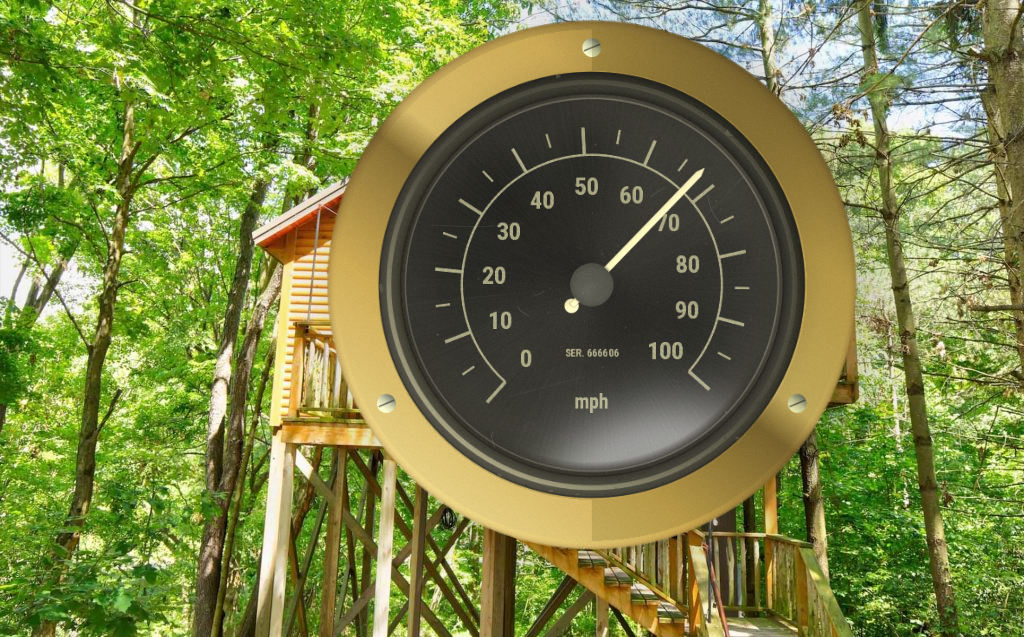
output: value=67.5 unit=mph
